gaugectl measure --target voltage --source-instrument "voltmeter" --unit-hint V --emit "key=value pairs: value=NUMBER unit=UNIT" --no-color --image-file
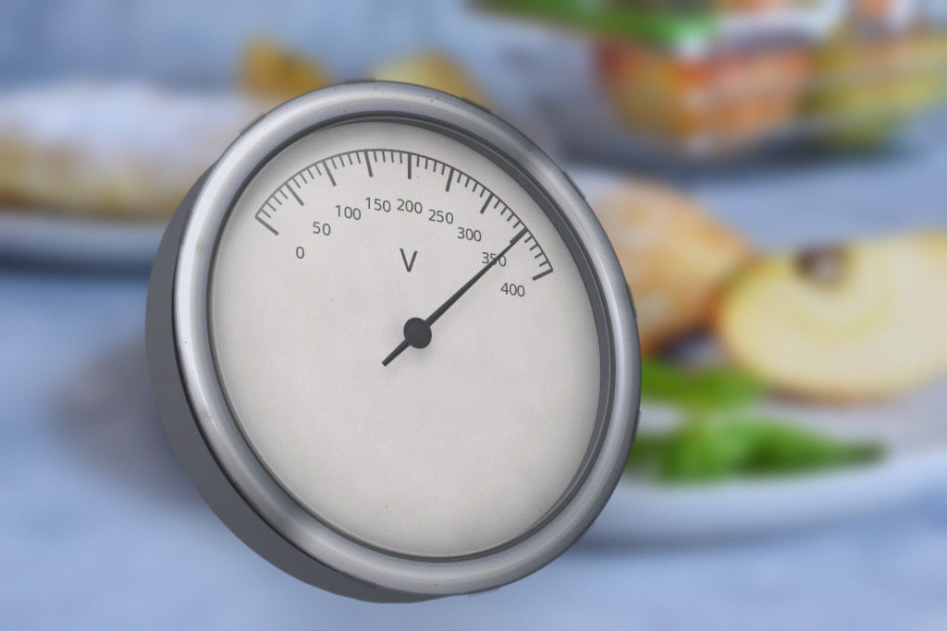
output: value=350 unit=V
